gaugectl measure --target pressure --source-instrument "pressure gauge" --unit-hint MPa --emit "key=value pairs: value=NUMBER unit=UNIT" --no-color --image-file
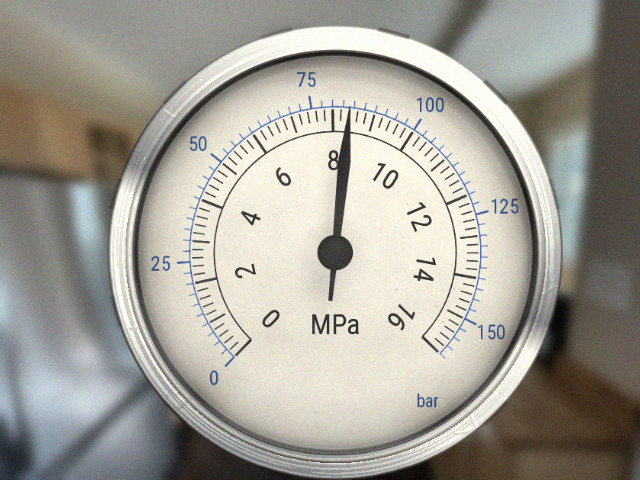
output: value=8.4 unit=MPa
